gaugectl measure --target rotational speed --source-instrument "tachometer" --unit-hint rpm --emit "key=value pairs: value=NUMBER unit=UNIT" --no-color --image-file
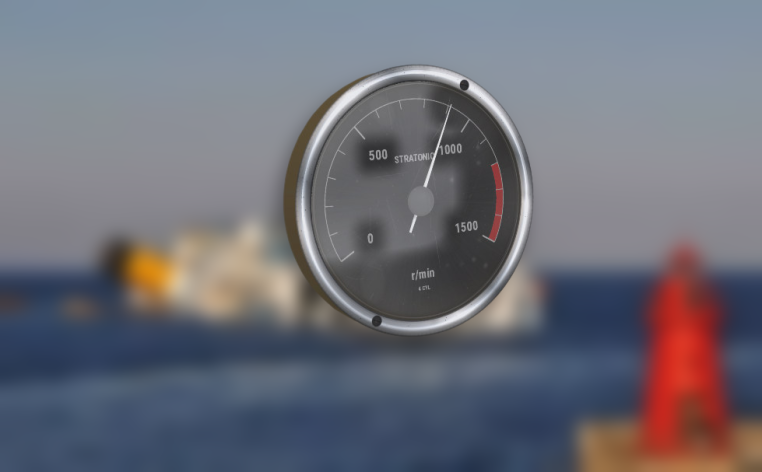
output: value=900 unit=rpm
